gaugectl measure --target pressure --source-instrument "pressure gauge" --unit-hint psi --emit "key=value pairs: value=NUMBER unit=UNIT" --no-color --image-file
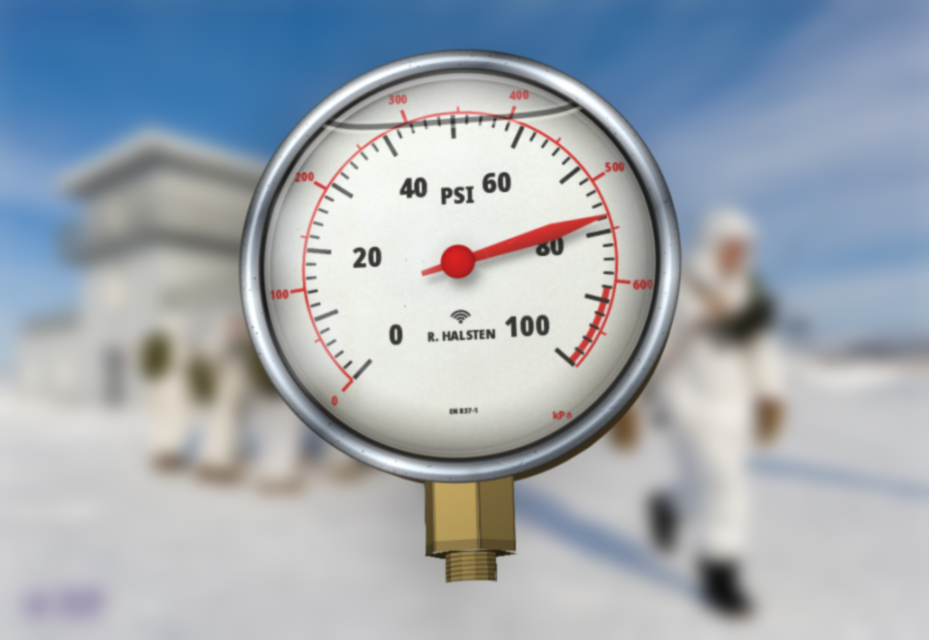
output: value=78 unit=psi
